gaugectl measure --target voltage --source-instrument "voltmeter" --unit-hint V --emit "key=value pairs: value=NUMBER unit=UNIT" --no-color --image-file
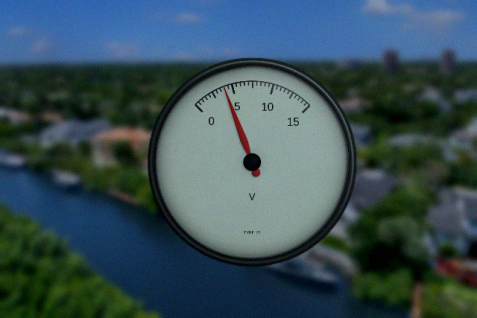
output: value=4 unit=V
